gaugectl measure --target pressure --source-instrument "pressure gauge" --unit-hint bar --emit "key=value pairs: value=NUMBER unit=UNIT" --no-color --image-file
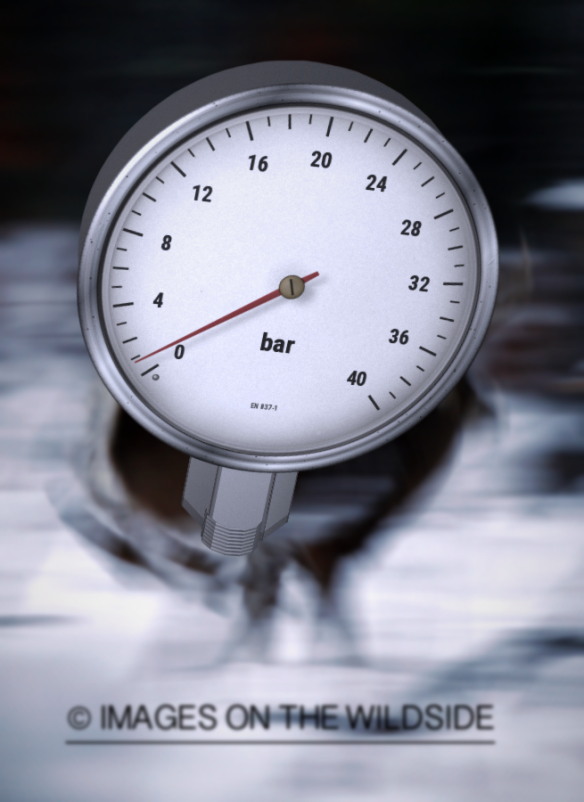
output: value=1 unit=bar
